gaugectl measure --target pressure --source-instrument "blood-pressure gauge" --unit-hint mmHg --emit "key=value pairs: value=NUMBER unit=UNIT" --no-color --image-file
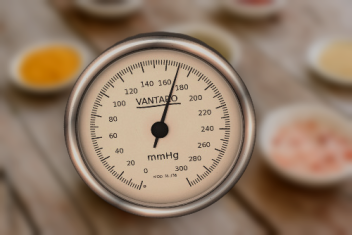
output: value=170 unit=mmHg
